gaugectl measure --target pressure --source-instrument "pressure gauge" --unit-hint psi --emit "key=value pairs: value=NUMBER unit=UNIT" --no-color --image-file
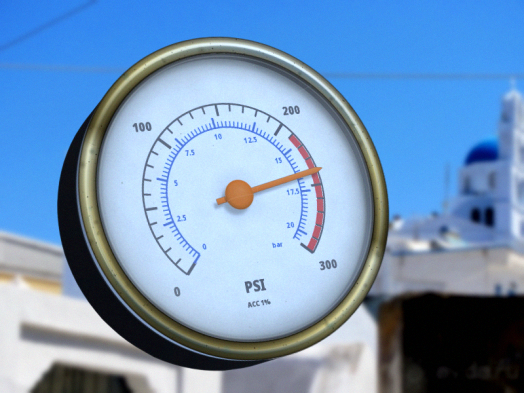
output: value=240 unit=psi
